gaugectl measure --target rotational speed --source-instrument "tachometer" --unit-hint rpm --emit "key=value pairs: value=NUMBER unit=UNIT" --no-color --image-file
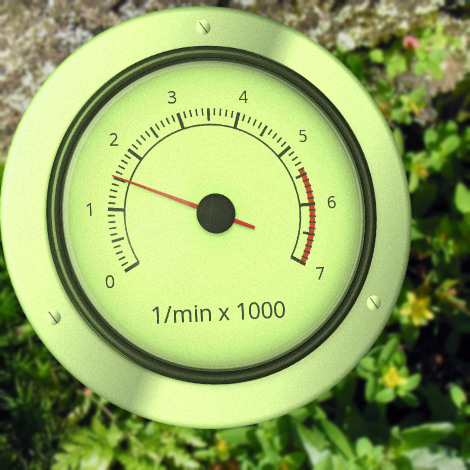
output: value=1500 unit=rpm
